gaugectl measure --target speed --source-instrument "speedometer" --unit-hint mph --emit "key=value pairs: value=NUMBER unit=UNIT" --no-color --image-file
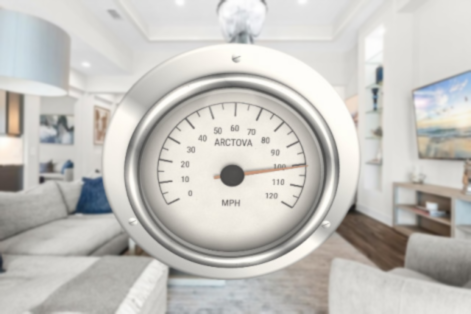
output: value=100 unit=mph
